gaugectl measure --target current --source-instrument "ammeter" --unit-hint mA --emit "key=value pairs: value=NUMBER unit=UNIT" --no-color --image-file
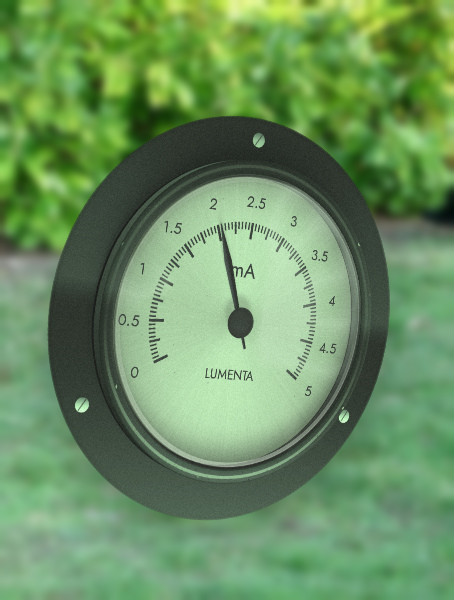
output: value=2 unit=mA
